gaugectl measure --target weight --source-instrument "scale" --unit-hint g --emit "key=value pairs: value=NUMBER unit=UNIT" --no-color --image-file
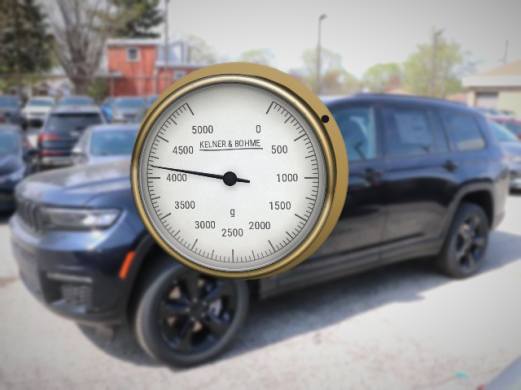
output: value=4150 unit=g
